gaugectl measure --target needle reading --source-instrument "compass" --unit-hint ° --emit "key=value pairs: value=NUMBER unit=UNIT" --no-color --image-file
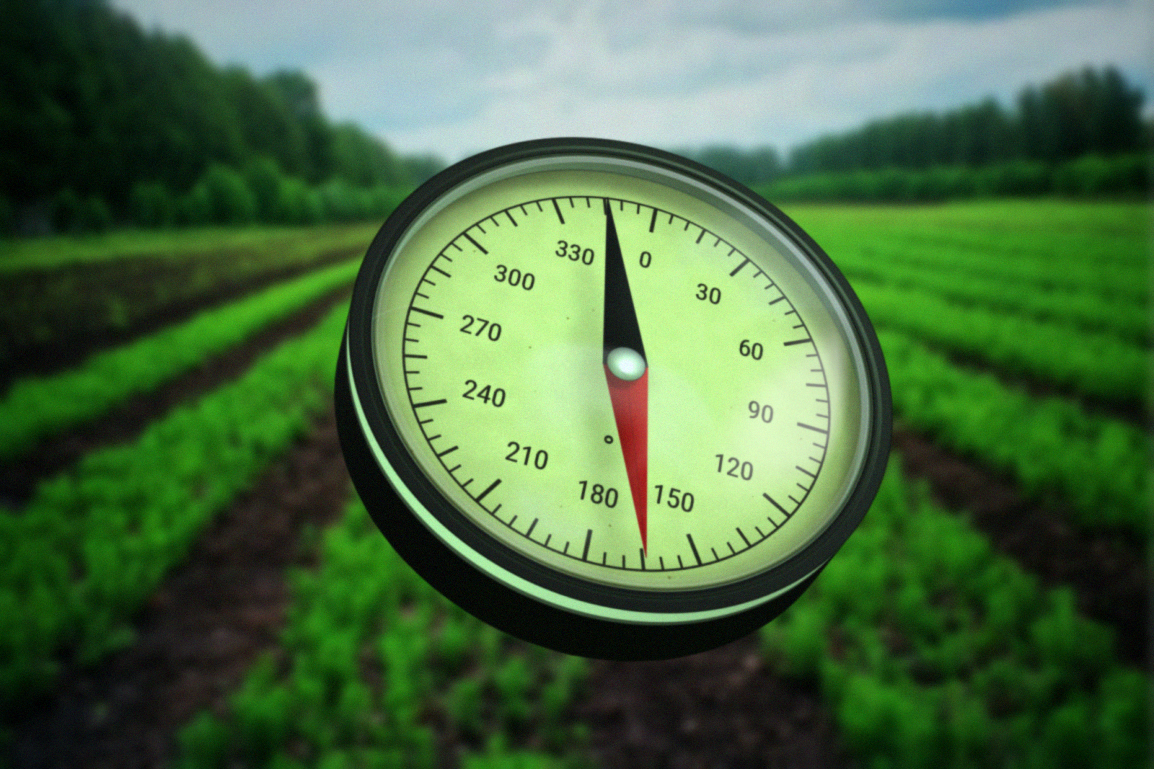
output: value=165 unit=°
